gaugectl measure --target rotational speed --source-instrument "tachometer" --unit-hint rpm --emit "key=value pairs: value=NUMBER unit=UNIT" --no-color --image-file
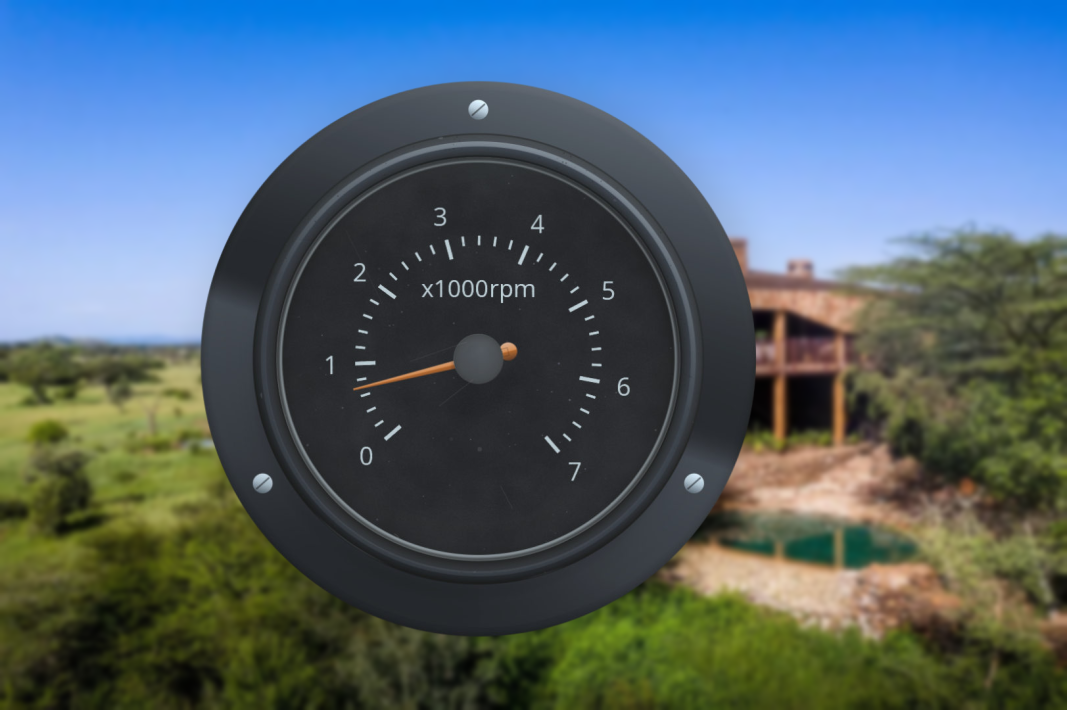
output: value=700 unit=rpm
